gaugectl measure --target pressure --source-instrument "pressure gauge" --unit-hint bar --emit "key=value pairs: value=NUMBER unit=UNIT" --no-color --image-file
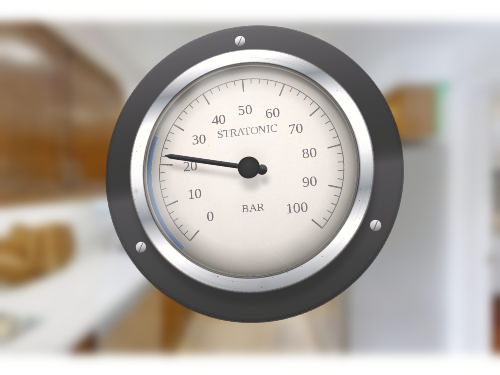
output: value=22 unit=bar
